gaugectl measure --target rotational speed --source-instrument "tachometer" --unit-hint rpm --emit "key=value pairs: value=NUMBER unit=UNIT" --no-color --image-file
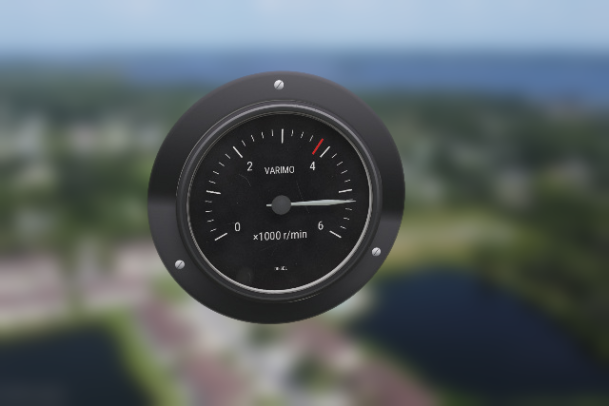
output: value=5200 unit=rpm
